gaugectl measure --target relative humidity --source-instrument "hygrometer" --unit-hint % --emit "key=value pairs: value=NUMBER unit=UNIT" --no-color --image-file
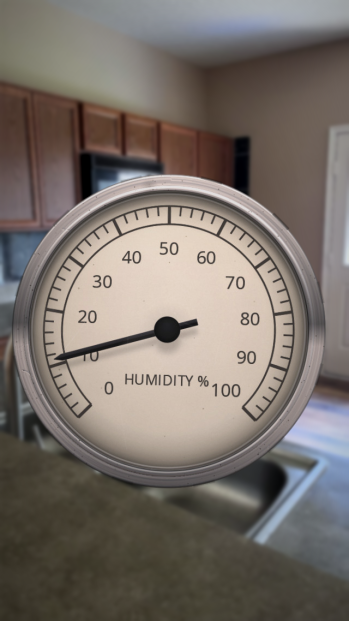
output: value=11 unit=%
